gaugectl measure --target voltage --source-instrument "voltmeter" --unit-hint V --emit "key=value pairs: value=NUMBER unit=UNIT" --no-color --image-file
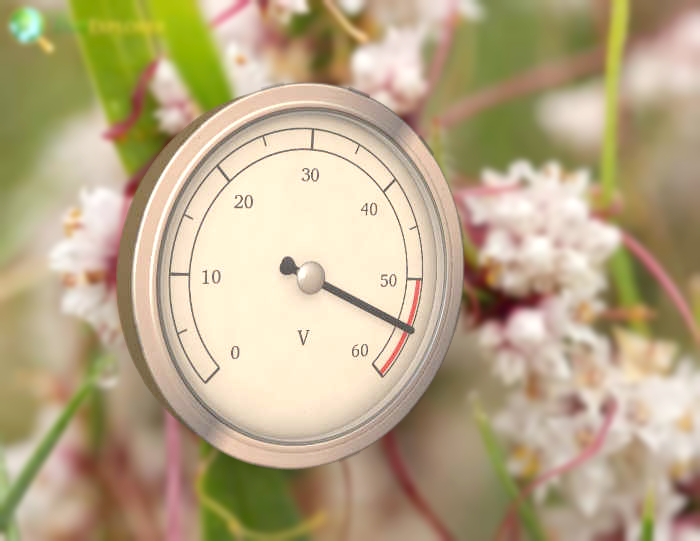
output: value=55 unit=V
